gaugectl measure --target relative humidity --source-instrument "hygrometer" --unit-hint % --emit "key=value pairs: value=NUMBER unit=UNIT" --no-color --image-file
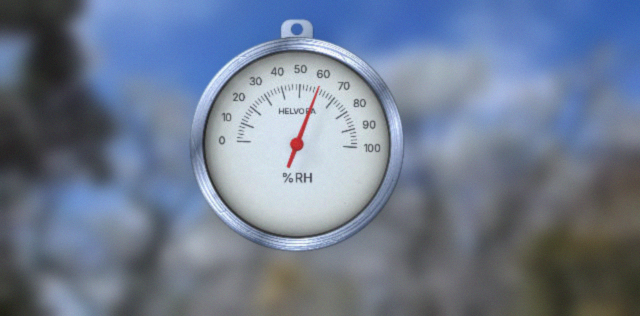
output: value=60 unit=%
